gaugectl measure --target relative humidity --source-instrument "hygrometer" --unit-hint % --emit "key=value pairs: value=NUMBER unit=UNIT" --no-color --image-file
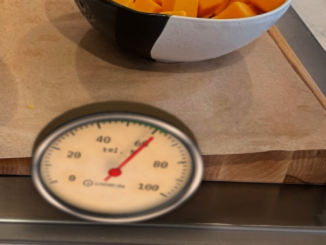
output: value=60 unit=%
